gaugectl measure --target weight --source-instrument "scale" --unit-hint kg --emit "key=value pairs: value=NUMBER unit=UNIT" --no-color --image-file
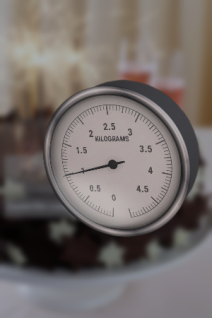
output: value=1 unit=kg
